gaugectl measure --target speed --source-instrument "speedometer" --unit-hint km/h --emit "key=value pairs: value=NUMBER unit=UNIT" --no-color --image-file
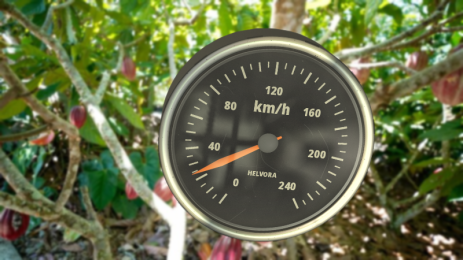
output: value=25 unit=km/h
